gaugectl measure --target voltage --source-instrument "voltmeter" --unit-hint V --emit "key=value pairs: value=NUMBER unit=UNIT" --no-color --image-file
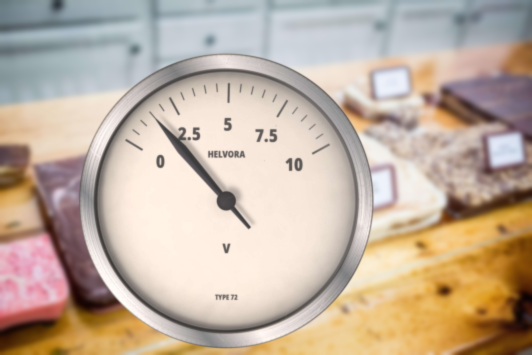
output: value=1.5 unit=V
